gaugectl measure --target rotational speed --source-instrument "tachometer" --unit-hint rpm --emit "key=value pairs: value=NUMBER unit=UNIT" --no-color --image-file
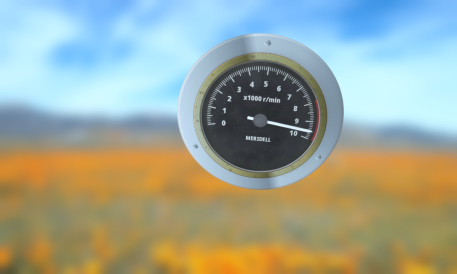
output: value=9500 unit=rpm
